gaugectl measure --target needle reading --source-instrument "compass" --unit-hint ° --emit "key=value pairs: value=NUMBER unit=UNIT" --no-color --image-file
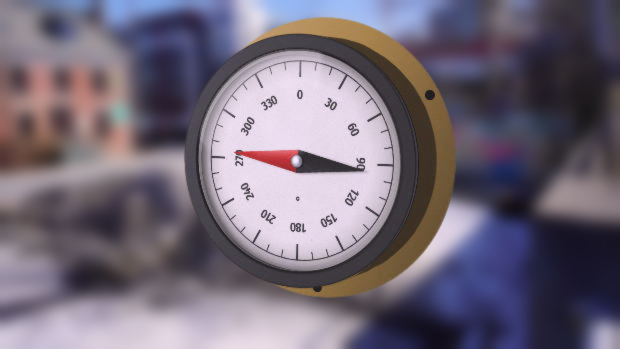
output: value=275 unit=°
